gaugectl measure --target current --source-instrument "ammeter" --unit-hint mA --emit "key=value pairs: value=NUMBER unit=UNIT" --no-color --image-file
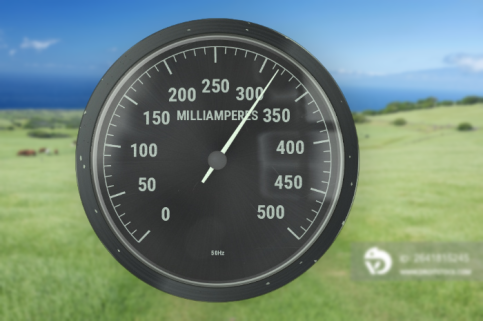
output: value=315 unit=mA
